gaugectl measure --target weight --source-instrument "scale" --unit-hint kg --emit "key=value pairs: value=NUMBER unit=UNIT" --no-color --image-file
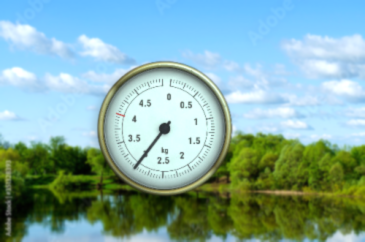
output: value=3 unit=kg
